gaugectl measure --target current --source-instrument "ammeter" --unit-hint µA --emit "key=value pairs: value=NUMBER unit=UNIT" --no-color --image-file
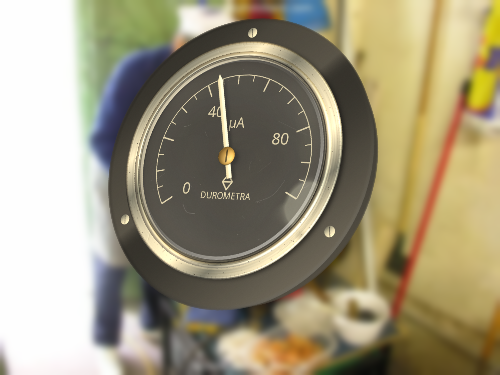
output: value=45 unit=µA
